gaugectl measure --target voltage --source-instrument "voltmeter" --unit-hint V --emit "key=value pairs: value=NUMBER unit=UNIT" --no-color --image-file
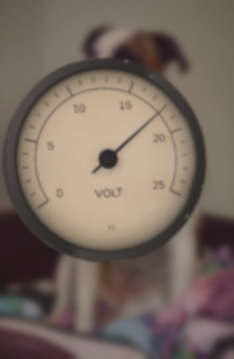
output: value=18 unit=V
